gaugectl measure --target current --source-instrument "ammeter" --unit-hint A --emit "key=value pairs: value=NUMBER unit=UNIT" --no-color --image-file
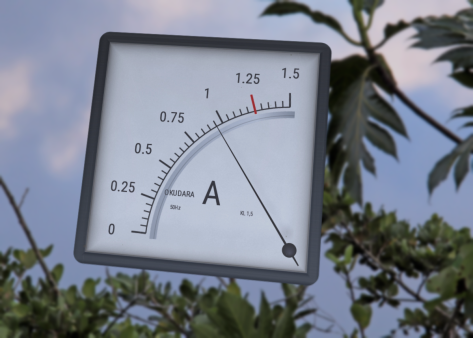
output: value=0.95 unit=A
